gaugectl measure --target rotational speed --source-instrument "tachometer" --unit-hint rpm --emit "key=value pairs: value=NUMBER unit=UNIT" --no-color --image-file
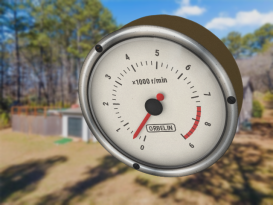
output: value=400 unit=rpm
